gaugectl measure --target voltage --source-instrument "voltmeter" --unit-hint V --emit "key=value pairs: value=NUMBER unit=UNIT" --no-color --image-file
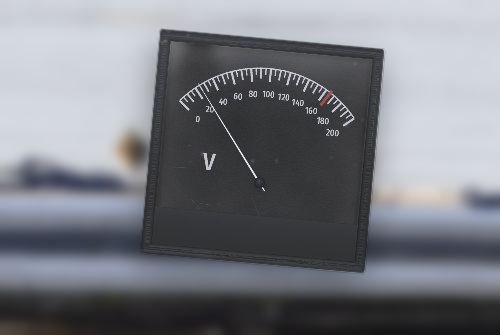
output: value=25 unit=V
